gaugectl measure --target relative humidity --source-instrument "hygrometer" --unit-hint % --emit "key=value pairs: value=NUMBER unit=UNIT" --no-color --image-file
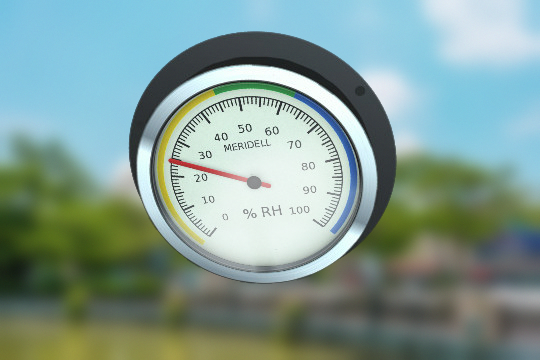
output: value=25 unit=%
